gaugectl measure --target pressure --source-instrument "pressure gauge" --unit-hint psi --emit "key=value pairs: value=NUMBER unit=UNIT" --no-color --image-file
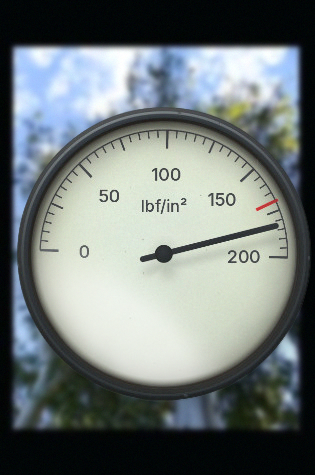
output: value=182.5 unit=psi
